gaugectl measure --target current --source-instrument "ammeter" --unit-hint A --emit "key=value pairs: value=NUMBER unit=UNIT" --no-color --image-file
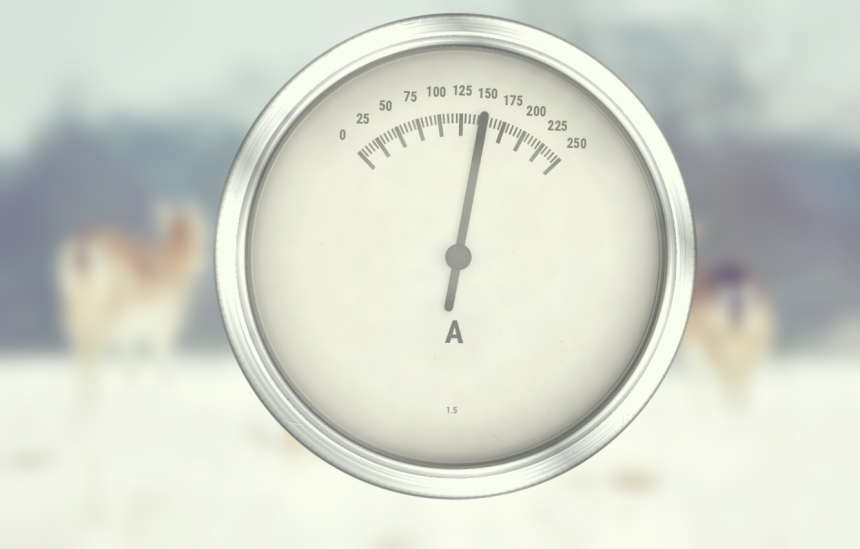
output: value=150 unit=A
